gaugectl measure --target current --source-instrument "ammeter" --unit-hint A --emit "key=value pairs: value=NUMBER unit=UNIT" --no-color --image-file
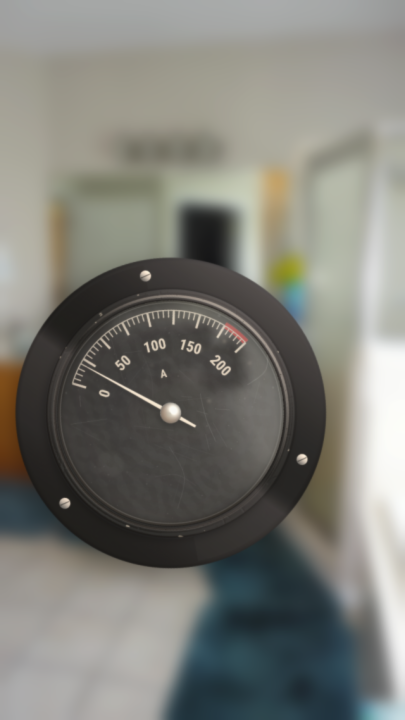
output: value=20 unit=A
